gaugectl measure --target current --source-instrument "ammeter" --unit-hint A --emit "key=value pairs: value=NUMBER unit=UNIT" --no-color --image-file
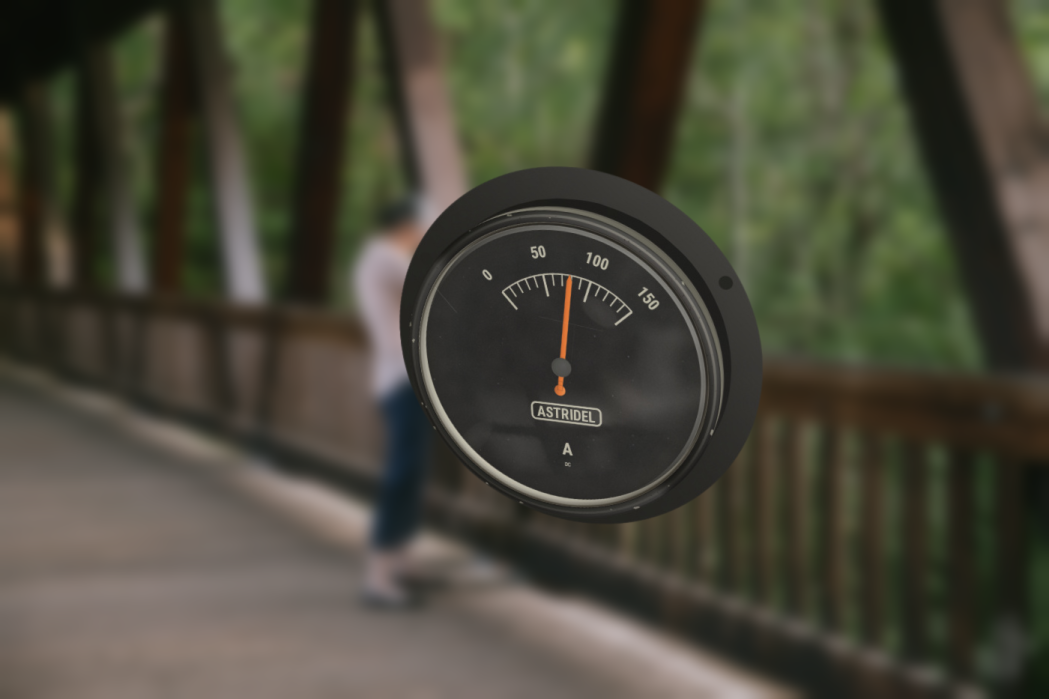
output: value=80 unit=A
